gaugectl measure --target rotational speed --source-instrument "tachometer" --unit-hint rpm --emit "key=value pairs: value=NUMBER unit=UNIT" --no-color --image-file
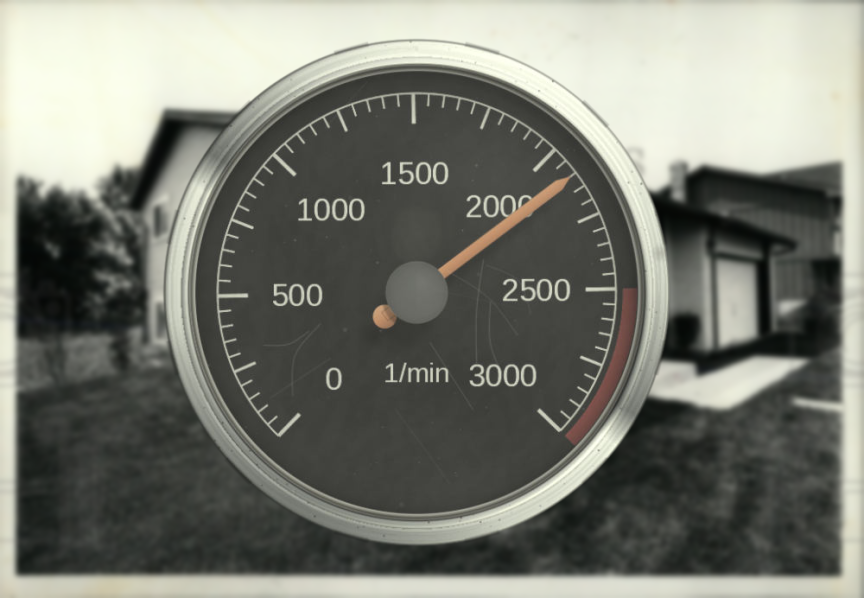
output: value=2100 unit=rpm
